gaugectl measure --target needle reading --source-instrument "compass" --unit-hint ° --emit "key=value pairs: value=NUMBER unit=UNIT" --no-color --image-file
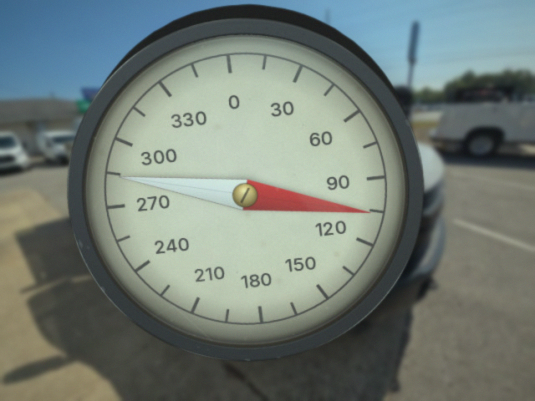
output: value=105 unit=°
